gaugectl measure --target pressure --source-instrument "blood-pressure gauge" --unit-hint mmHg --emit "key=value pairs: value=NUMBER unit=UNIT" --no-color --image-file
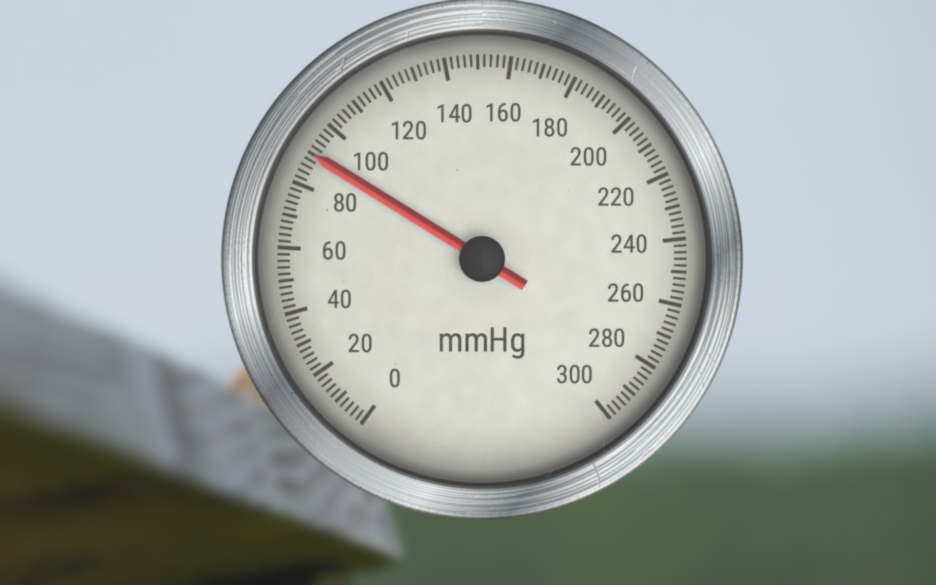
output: value=90 unit=mmHg
